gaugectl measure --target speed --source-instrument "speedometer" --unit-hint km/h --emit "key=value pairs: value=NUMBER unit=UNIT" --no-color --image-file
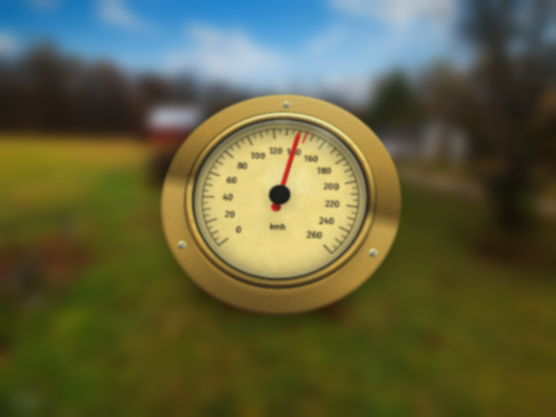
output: value=140 unit=km/h
